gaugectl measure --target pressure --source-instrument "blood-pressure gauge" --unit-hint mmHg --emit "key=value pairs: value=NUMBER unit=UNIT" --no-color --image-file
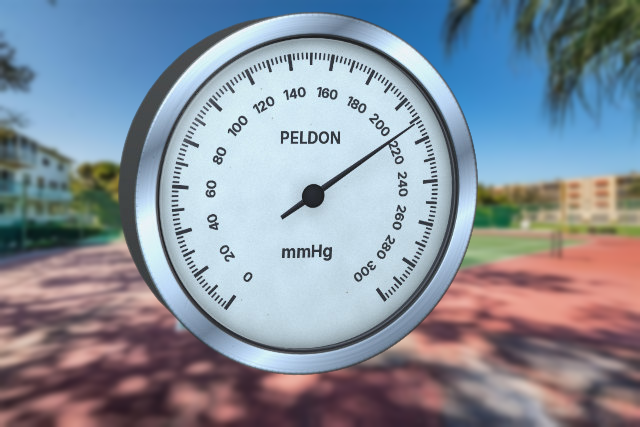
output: value=210 unit=mmHg
